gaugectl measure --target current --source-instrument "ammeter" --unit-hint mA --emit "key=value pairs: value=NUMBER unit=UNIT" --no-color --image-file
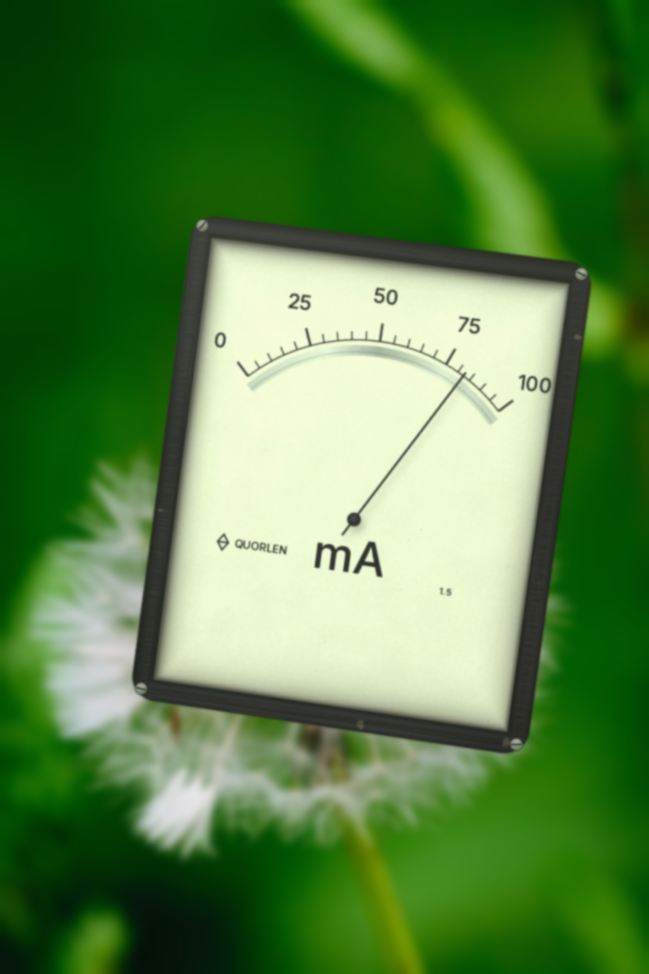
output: value=82.5 unit=mA
